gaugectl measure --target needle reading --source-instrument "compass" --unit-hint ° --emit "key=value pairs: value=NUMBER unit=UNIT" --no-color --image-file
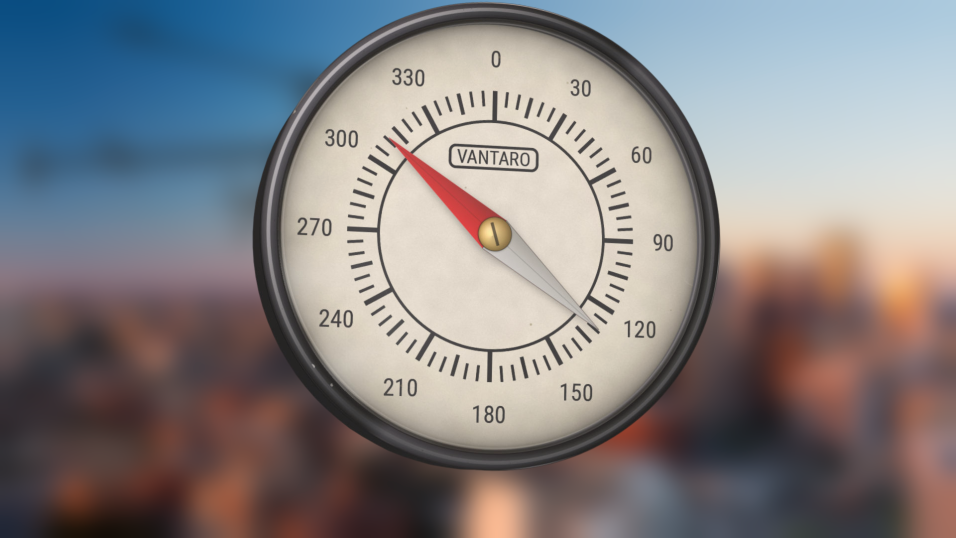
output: value=310 unit=°
